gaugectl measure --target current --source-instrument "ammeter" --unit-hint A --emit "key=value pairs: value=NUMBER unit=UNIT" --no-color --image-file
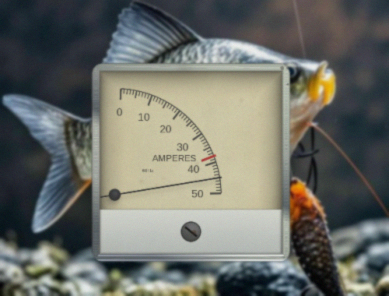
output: value=45 unit=A
